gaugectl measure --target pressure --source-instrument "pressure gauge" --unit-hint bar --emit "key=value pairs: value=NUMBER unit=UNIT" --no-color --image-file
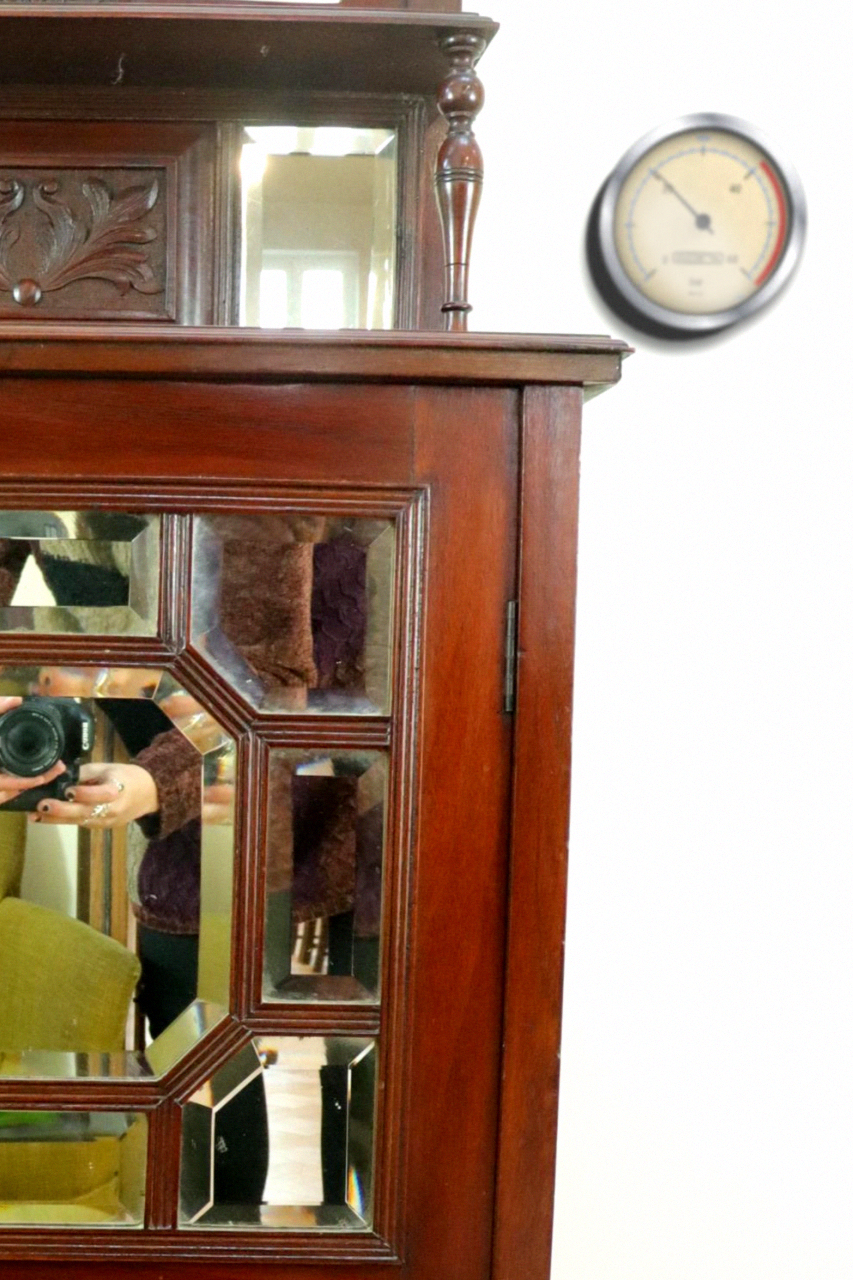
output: value=20 unit=bar
